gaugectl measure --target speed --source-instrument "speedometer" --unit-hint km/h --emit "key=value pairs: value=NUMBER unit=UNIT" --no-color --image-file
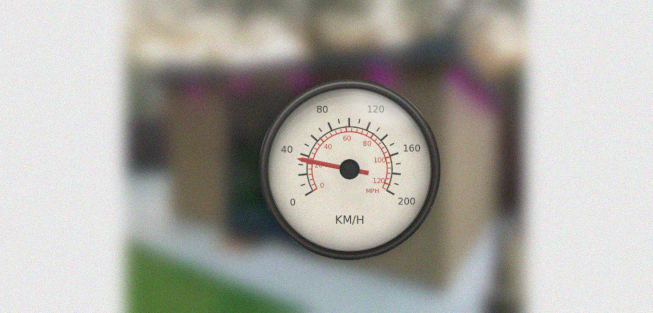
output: value=35 unit=km/h
